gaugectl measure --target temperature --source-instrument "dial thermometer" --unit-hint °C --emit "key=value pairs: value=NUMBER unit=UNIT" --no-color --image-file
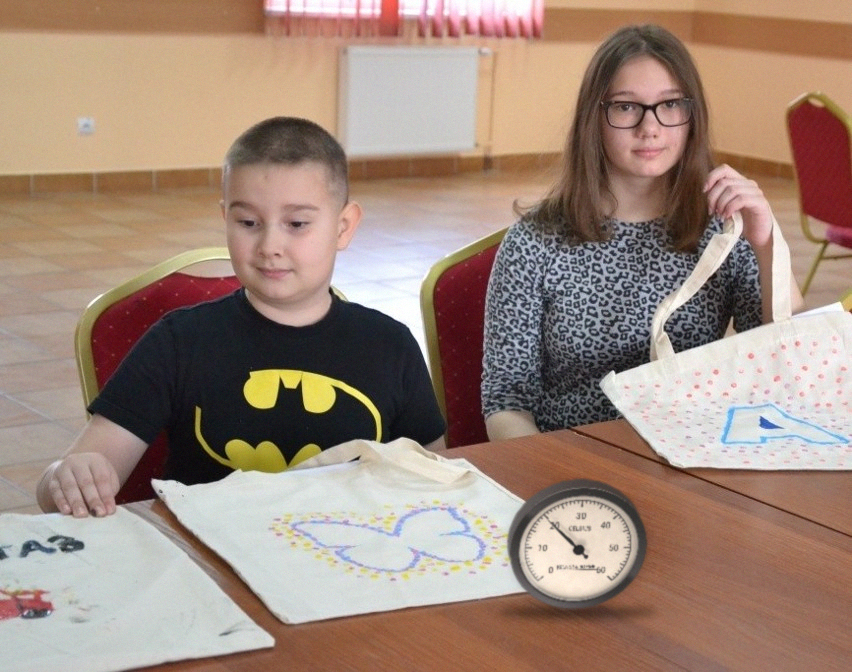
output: value=20 unit=°C
